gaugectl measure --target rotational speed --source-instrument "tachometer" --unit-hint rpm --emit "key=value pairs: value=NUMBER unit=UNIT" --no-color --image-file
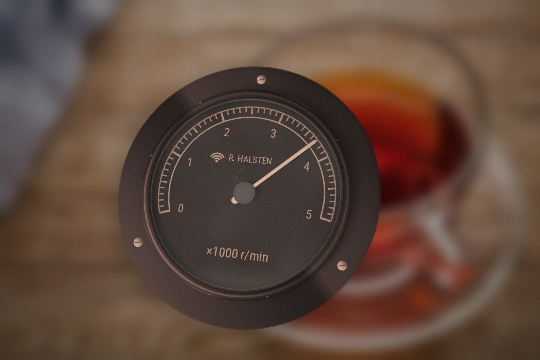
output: value=3700 unit=rpm
